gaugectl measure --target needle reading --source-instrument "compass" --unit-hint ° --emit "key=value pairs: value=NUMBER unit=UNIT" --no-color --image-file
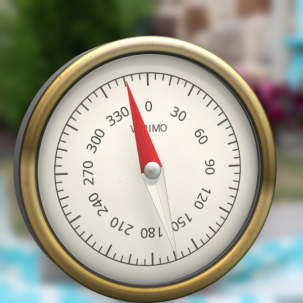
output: value=345 unit=°
